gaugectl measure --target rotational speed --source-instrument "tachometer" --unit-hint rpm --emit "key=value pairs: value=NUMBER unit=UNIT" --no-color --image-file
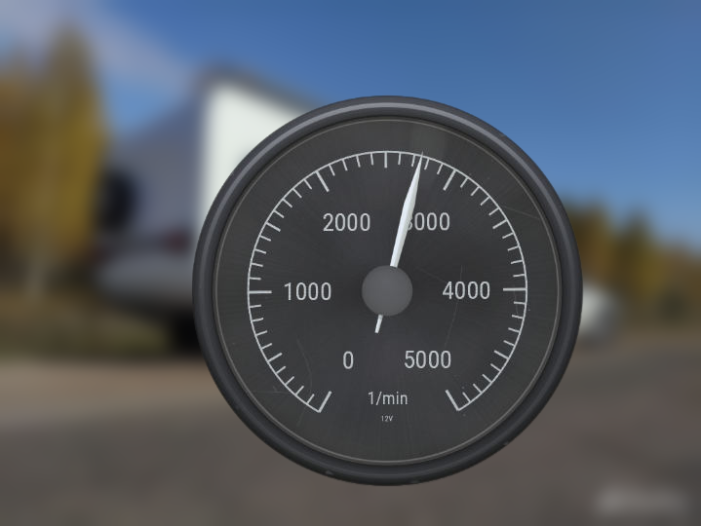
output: value=2750 unit=rpm
